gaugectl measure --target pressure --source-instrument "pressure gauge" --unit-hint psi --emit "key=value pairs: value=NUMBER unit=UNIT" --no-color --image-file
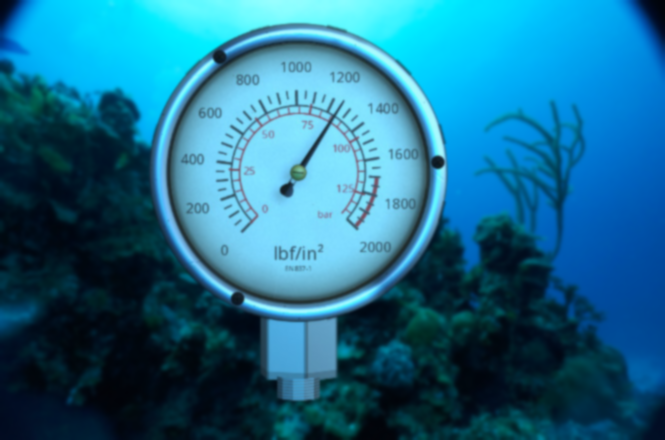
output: value=1250 unit=psi
